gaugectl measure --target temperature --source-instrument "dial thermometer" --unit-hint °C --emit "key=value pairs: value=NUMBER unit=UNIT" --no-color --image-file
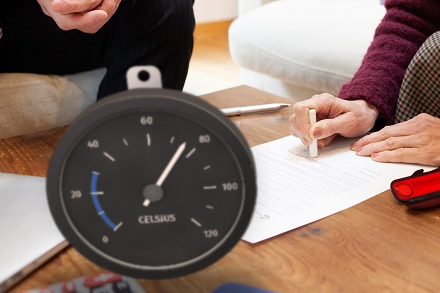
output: value=75 unit=°C
